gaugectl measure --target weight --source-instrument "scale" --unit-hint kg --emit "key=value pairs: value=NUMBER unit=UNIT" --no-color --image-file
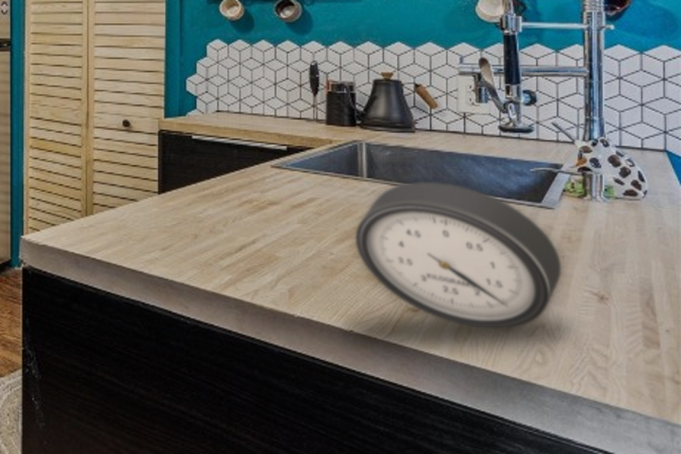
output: value=1.75 unit=kg
